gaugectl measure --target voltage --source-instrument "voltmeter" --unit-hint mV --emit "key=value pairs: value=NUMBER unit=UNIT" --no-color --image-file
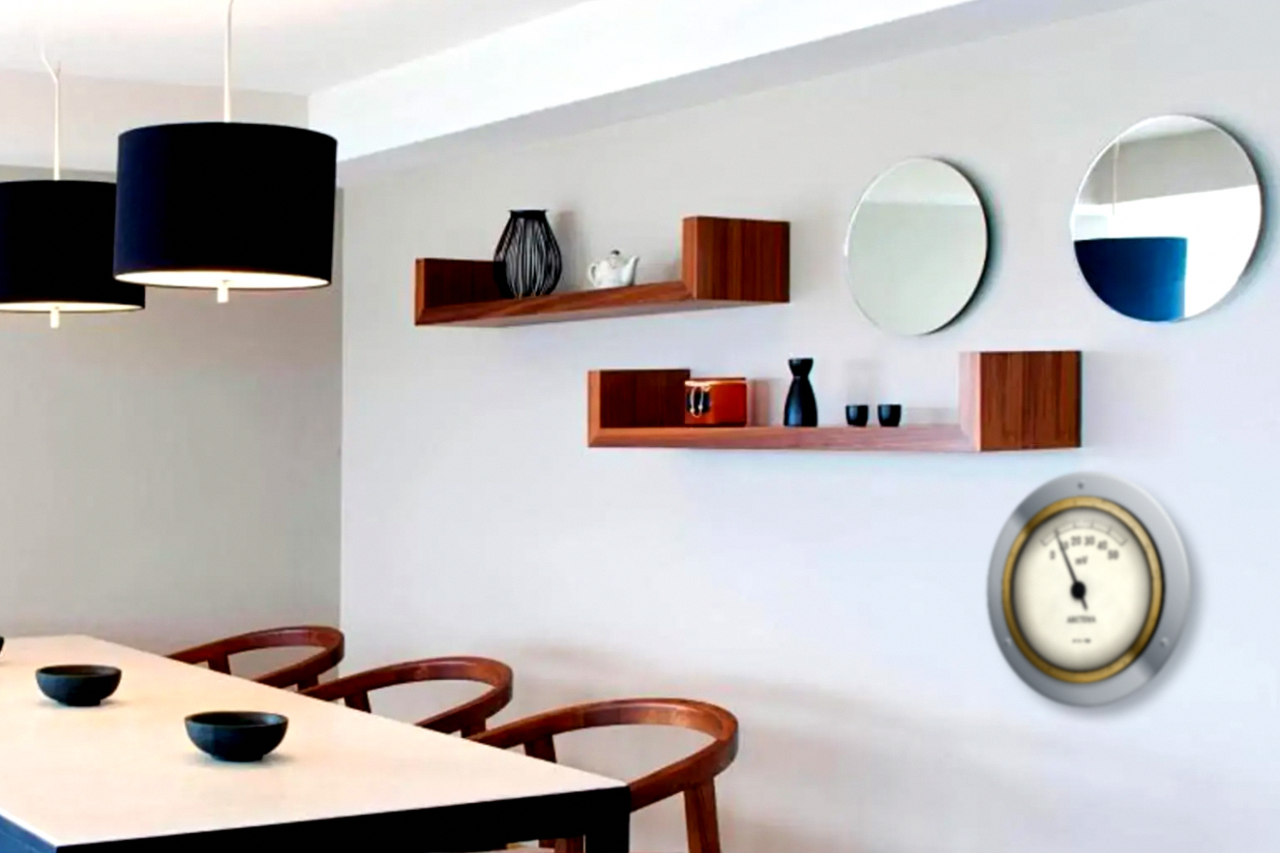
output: value=10 unit=mV
